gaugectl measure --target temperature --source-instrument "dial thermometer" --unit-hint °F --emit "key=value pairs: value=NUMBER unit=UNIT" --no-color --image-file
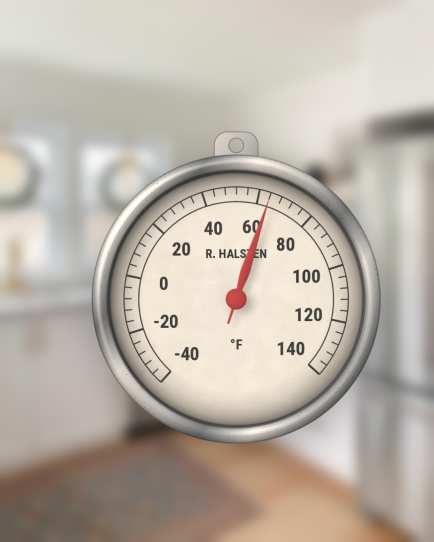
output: value=64 unit=°F
